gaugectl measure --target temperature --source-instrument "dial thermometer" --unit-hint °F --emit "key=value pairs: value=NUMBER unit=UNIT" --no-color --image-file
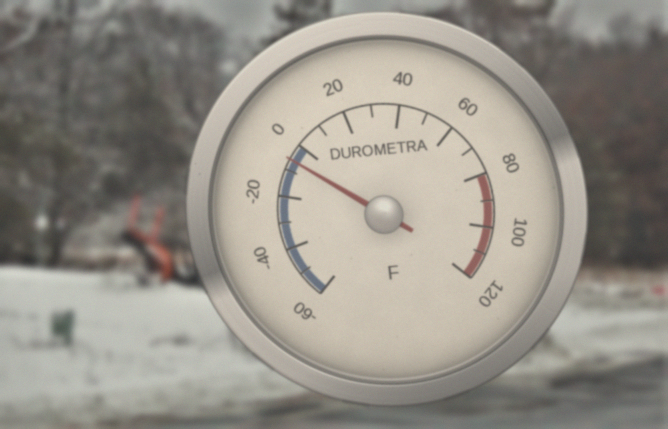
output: value=-5 unit=°F
